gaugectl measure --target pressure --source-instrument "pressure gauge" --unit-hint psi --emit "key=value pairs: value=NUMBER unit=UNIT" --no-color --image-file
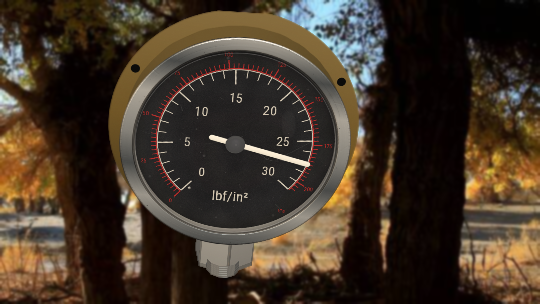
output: value=27 unit=psi
